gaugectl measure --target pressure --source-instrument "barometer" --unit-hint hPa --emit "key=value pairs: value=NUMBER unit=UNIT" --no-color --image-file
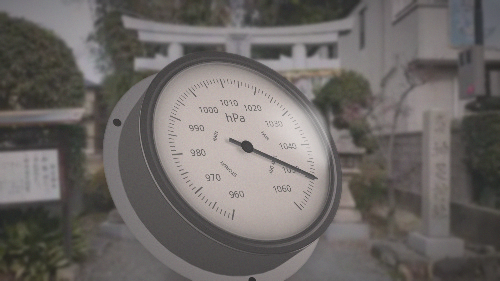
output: value=1050 unit=hPa
